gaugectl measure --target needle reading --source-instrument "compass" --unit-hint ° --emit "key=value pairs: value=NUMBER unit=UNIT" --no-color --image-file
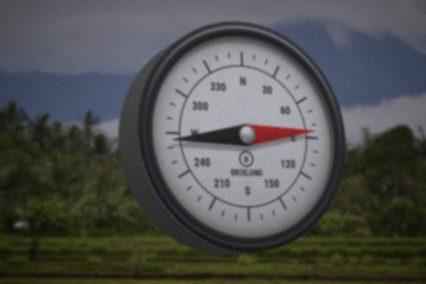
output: value=85 unit=°
